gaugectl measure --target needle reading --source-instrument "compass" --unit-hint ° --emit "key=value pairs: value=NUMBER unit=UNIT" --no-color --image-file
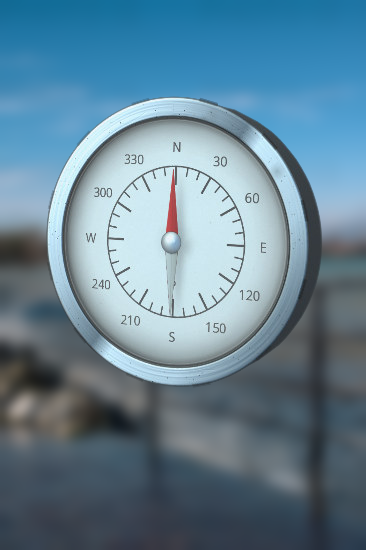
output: value=0 unit=°
